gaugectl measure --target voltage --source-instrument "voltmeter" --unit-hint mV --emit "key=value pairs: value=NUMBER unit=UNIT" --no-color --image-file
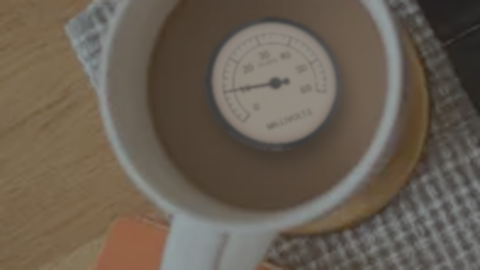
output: value=10 unit=mV
